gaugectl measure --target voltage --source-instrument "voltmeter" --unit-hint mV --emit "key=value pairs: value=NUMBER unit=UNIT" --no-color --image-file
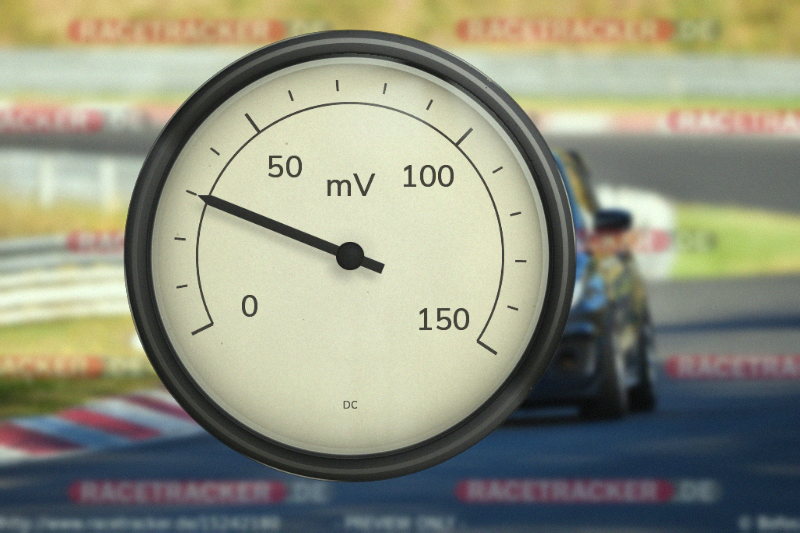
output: value=30 unit=mV
